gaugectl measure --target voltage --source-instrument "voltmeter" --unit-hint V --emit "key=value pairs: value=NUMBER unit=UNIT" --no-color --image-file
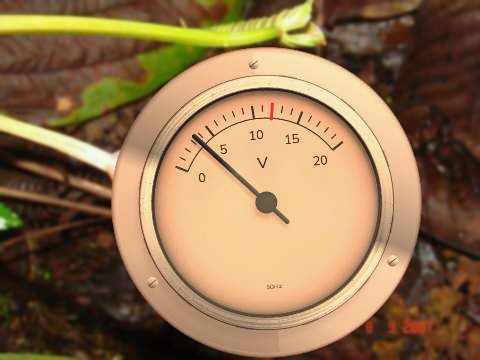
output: value=3.5 unit=V
